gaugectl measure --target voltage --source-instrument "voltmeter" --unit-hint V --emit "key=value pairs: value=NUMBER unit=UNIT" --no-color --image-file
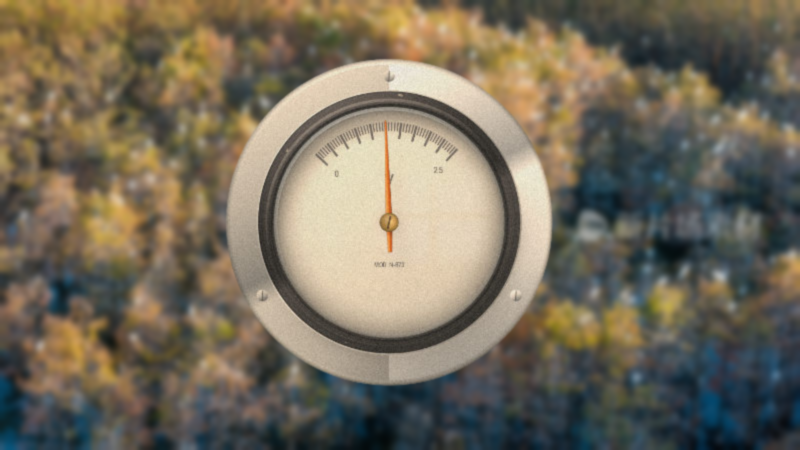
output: value=12.5 unit=V
